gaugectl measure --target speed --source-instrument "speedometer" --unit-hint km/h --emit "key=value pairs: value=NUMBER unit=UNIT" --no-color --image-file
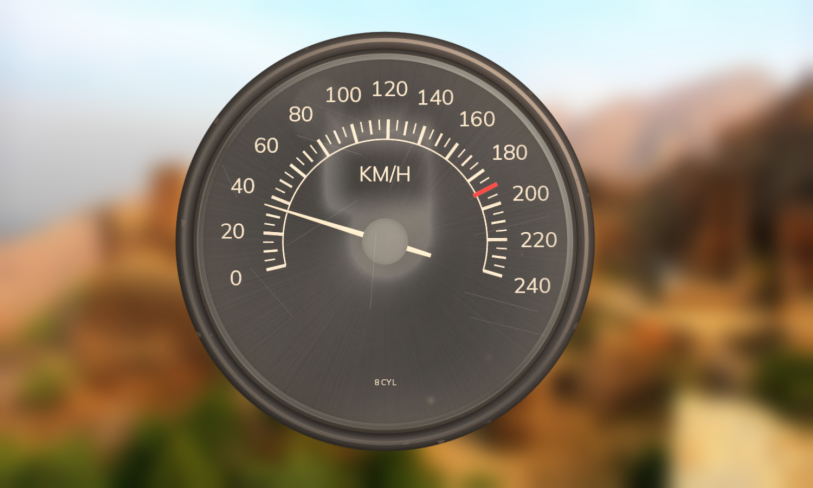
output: value=35 unit=km/h
